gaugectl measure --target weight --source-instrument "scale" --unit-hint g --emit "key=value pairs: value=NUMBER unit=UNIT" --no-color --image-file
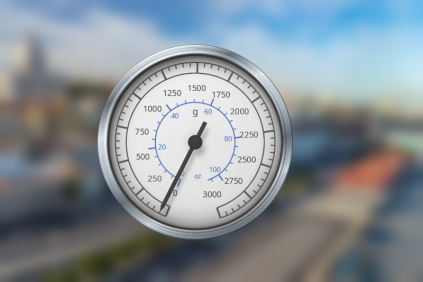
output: value=50 unit=g
